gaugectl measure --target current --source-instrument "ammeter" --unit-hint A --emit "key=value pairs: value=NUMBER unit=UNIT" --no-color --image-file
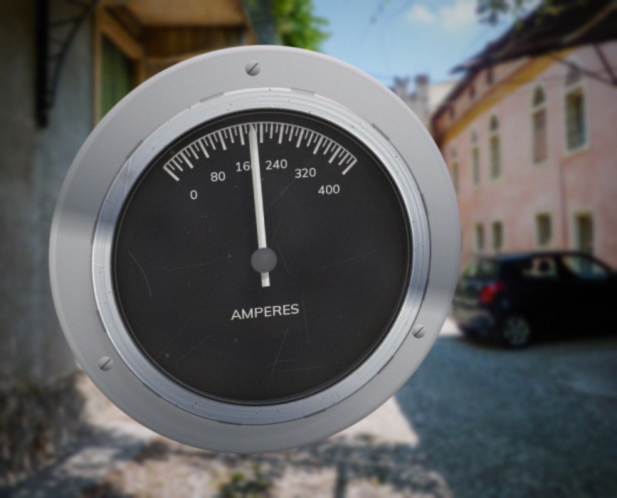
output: value=180 unit=A
